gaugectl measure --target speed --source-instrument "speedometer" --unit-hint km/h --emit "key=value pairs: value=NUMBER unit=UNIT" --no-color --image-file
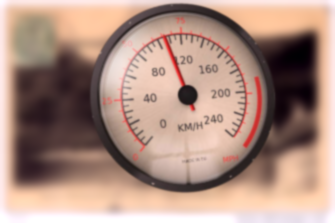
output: value=105 unit=km/h
